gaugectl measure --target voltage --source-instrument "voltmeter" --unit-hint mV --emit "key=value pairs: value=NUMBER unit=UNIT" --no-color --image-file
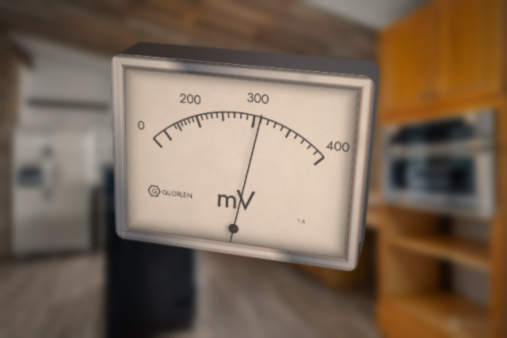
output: value=310 unit=mV
